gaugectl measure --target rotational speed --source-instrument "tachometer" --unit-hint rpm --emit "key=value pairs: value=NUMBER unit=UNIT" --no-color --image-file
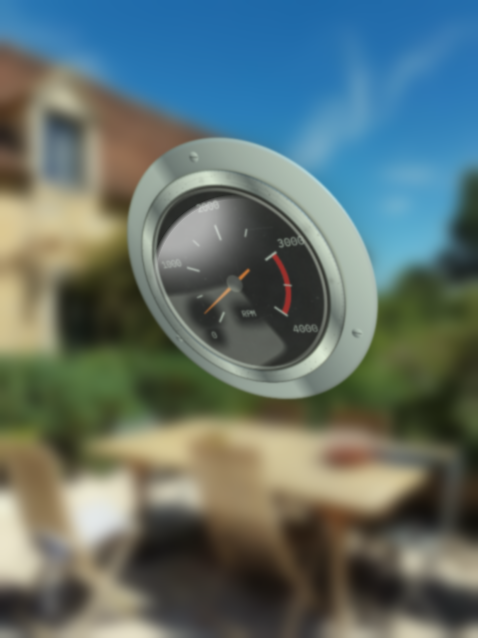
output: value=250 unit=rpm
